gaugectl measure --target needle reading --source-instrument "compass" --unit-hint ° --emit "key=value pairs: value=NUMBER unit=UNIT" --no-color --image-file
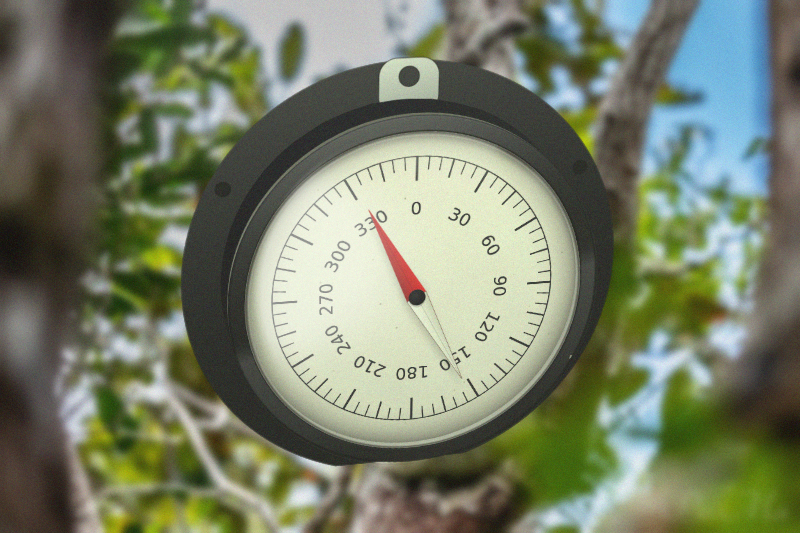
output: value=332.5 unit=°
